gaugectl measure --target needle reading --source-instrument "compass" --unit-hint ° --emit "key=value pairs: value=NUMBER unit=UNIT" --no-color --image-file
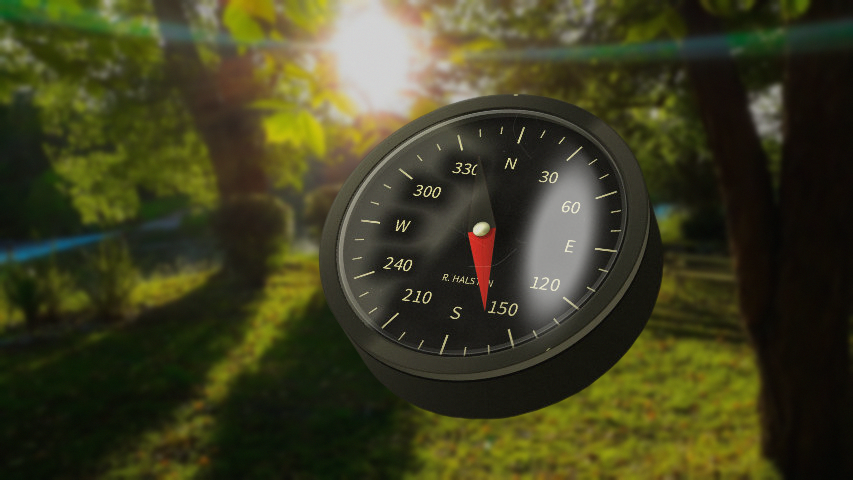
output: value=160 unit=°
